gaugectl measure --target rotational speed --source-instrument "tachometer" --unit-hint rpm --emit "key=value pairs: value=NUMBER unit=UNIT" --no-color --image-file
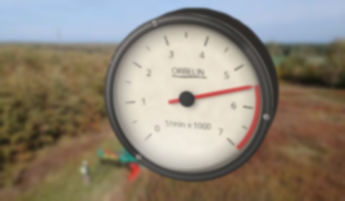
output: value=5500 unit=rpm
